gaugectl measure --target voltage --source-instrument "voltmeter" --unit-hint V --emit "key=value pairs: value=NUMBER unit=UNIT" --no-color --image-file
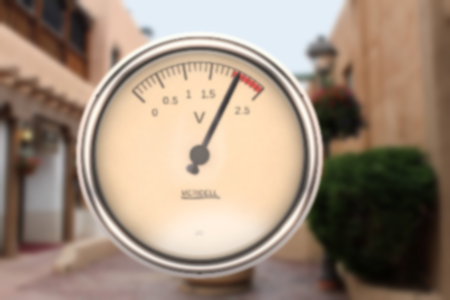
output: value=2 unit=V
